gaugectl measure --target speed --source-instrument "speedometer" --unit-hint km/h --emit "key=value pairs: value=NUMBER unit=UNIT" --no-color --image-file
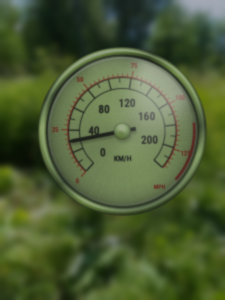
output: value=30 unit=km/h
